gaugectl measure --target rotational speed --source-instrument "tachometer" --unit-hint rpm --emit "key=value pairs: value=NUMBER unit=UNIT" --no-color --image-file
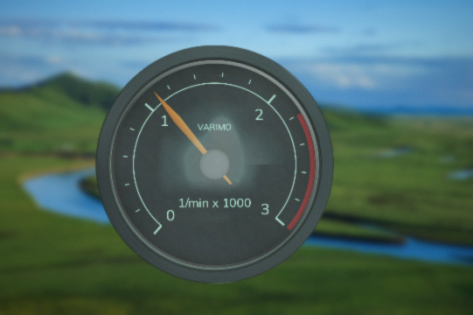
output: value=1100 unit=rpm
